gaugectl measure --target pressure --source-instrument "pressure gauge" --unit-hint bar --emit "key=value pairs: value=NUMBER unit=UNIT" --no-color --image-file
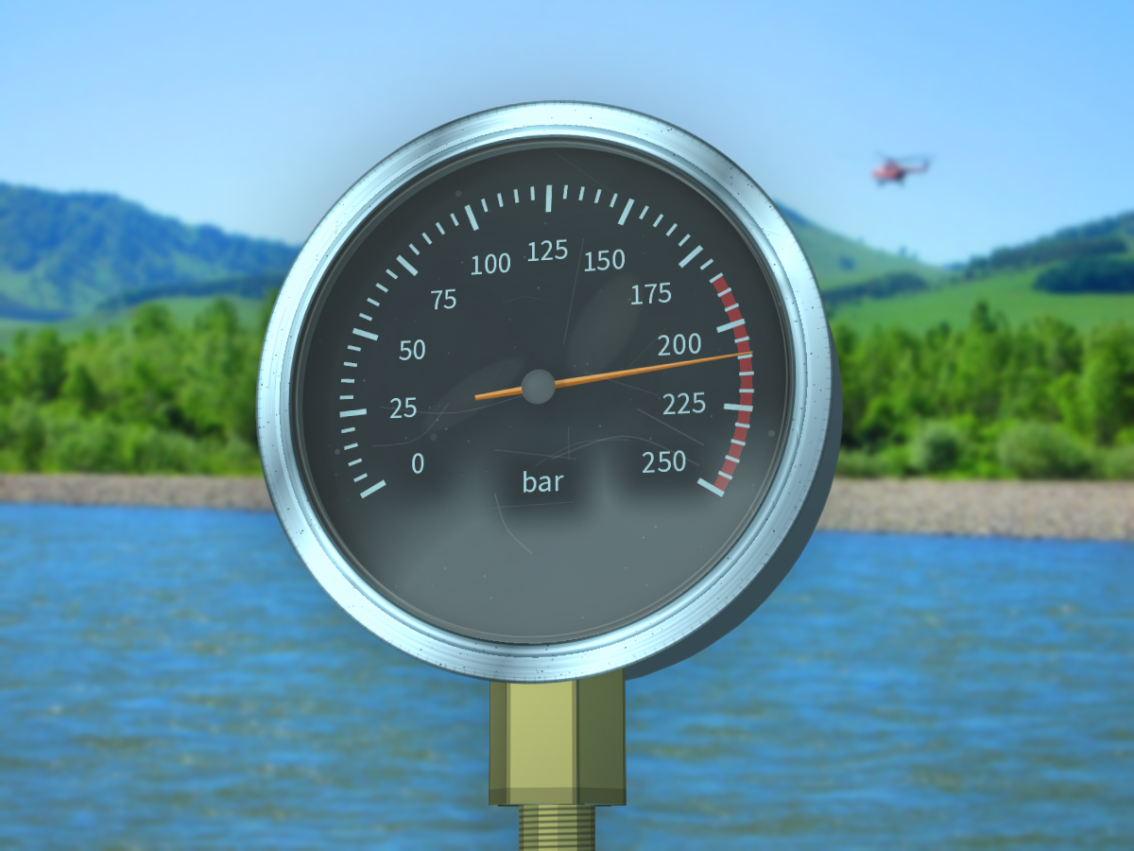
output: value=210 unit=bar
